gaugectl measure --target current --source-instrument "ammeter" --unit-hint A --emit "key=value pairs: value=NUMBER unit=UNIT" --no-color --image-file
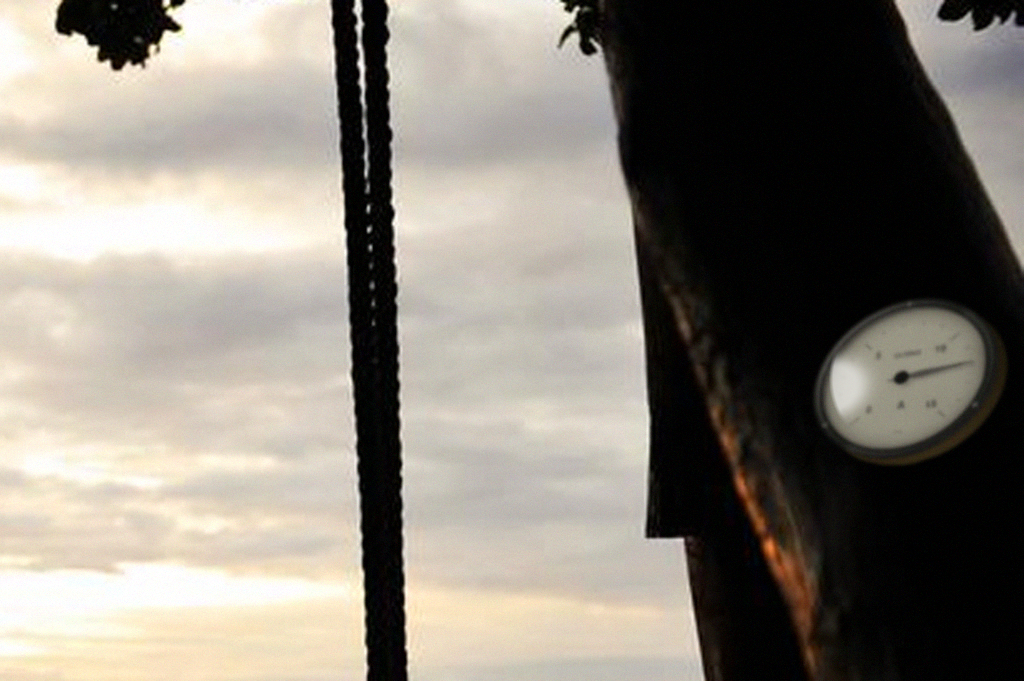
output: value=12 unit=A
